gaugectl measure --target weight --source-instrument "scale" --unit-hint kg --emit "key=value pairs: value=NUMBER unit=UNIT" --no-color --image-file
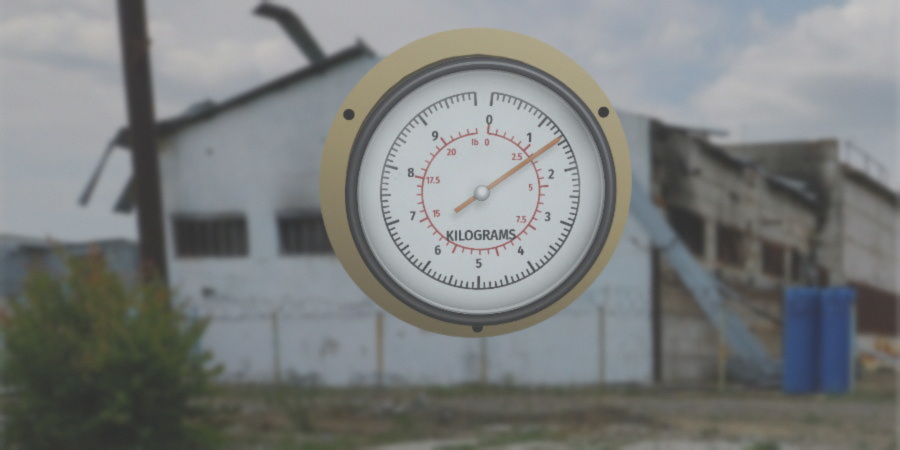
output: value=1.4 unit=kg
